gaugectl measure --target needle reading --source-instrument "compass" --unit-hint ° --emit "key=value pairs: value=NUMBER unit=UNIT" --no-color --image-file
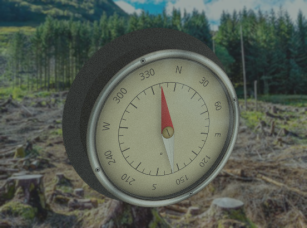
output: value=340 unit=°
